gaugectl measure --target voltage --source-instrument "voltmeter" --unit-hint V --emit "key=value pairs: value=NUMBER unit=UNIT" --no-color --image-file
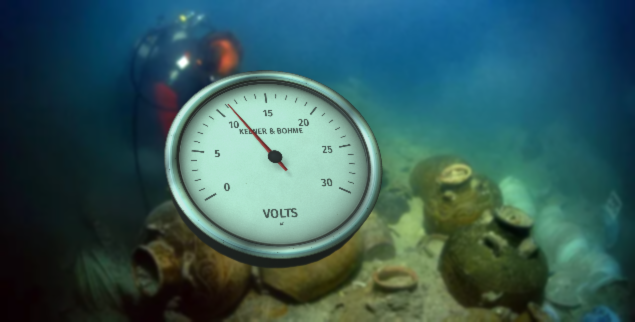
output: value=11 unit=V
